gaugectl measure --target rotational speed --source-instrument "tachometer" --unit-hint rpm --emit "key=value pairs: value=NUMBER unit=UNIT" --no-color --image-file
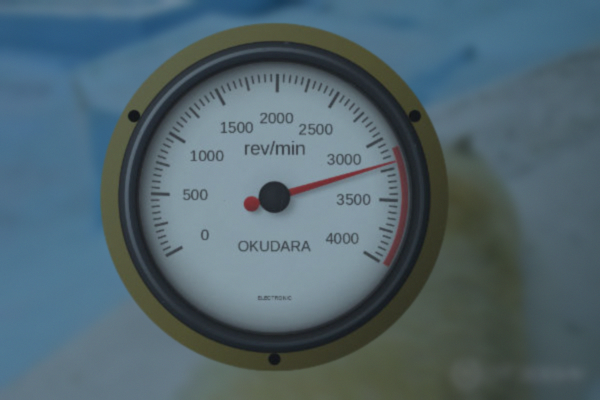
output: value=3200 unit=rpm
